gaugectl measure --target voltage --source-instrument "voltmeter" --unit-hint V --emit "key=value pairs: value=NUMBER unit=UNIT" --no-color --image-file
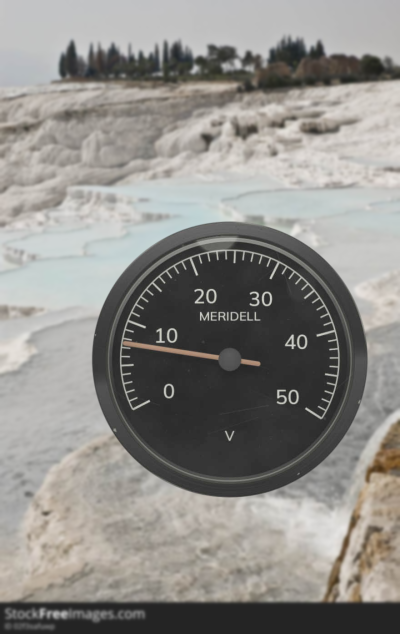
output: value=7.5 unit=V
